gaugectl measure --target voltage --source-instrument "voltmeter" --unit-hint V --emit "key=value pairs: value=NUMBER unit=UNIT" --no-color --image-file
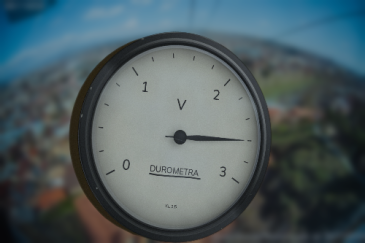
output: value=2.6 unit=V
